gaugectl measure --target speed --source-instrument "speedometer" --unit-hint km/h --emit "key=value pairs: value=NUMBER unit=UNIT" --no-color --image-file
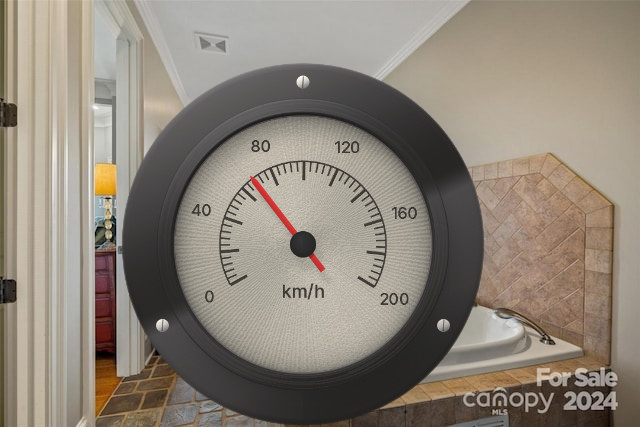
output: value=68 unit=km/h
